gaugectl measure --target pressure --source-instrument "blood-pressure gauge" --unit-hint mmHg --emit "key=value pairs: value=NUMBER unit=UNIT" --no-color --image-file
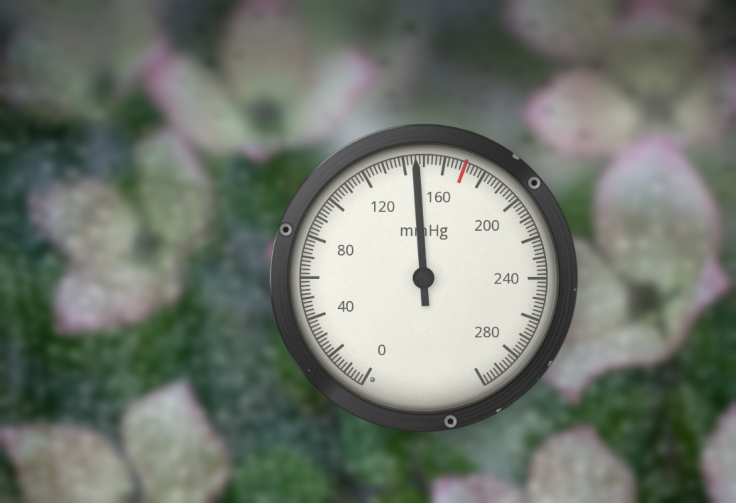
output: value=146 unit=mmHg
